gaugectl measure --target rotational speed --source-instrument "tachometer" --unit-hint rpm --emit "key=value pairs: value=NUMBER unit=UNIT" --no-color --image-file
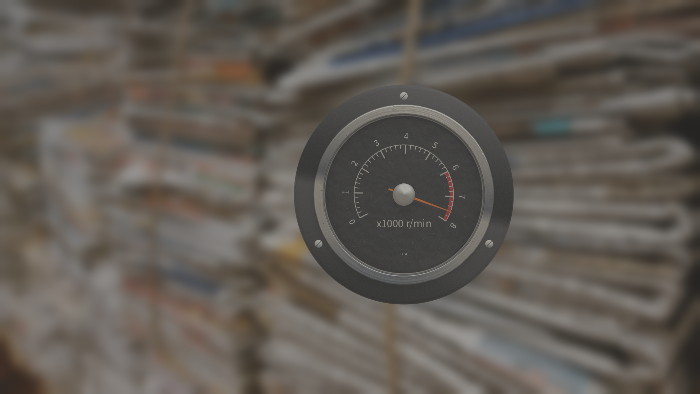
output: value=7600 unit=rpm
